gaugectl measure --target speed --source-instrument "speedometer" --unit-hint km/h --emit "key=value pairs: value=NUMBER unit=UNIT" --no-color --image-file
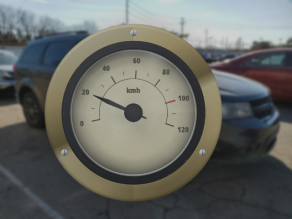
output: value=20 unit=km/h
